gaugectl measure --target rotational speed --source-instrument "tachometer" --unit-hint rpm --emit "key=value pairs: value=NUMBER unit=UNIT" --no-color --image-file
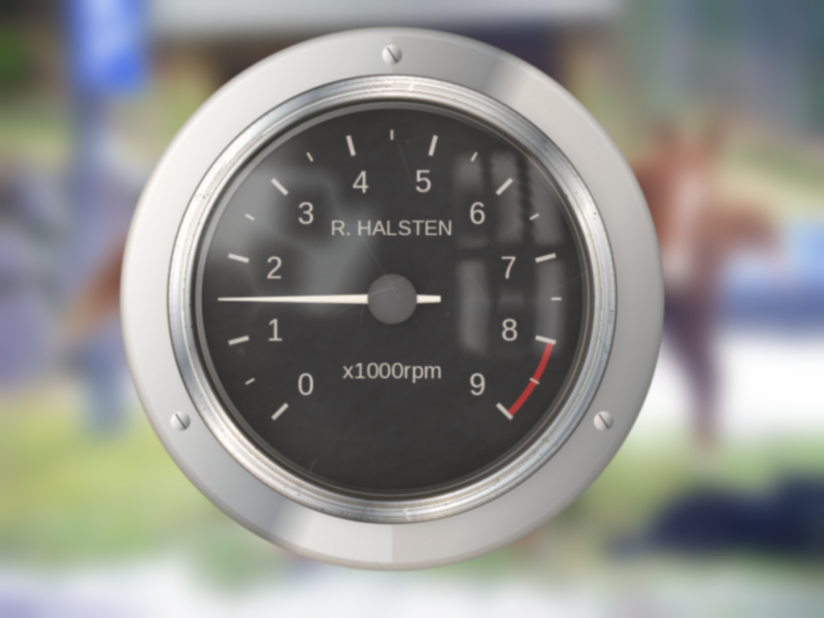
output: value=1500 unit=rpm
